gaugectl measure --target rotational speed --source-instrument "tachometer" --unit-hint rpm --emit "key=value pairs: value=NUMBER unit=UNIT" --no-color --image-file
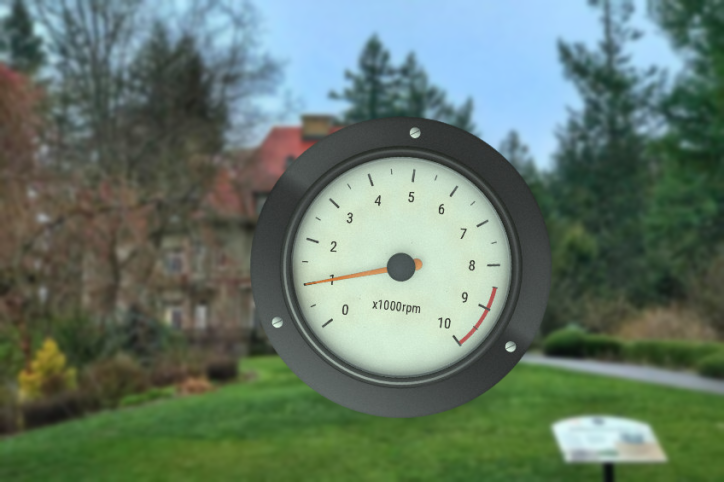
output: value=1000 unit=rpm
